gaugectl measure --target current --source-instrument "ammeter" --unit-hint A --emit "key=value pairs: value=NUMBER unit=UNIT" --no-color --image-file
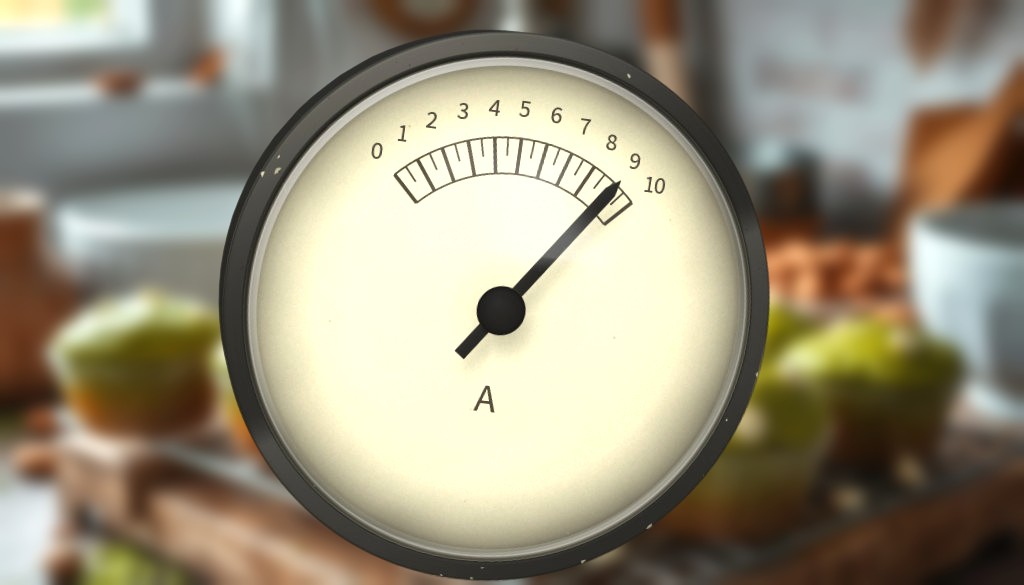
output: value=9 unit=A
